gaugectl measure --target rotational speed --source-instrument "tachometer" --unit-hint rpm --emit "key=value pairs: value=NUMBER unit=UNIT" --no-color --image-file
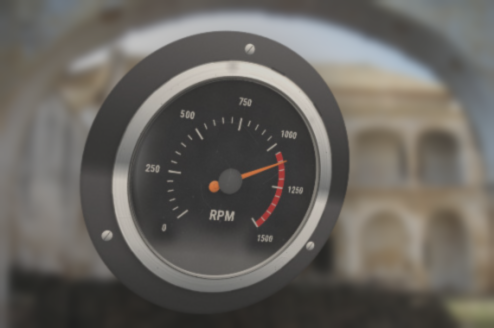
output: value=1100 unit=rpm
